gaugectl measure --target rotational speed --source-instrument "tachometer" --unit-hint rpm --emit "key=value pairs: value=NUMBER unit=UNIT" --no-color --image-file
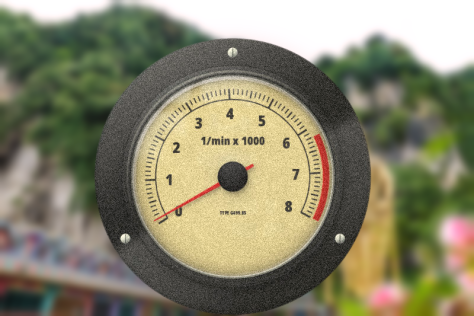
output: value=100 unit=rpm
